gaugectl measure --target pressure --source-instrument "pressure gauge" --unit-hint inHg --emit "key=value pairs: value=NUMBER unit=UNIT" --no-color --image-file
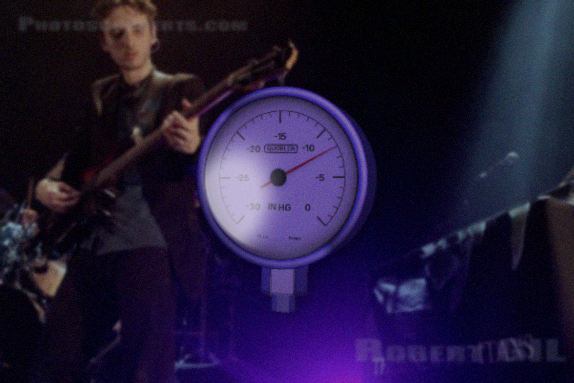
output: value=-8 unit=inHg
